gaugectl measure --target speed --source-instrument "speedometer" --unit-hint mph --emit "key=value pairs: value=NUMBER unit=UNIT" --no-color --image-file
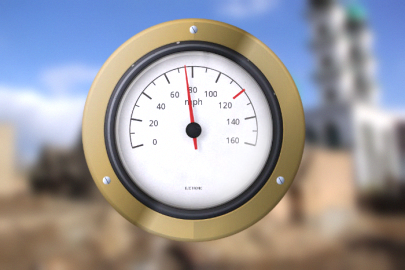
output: value=75 unit=mph
